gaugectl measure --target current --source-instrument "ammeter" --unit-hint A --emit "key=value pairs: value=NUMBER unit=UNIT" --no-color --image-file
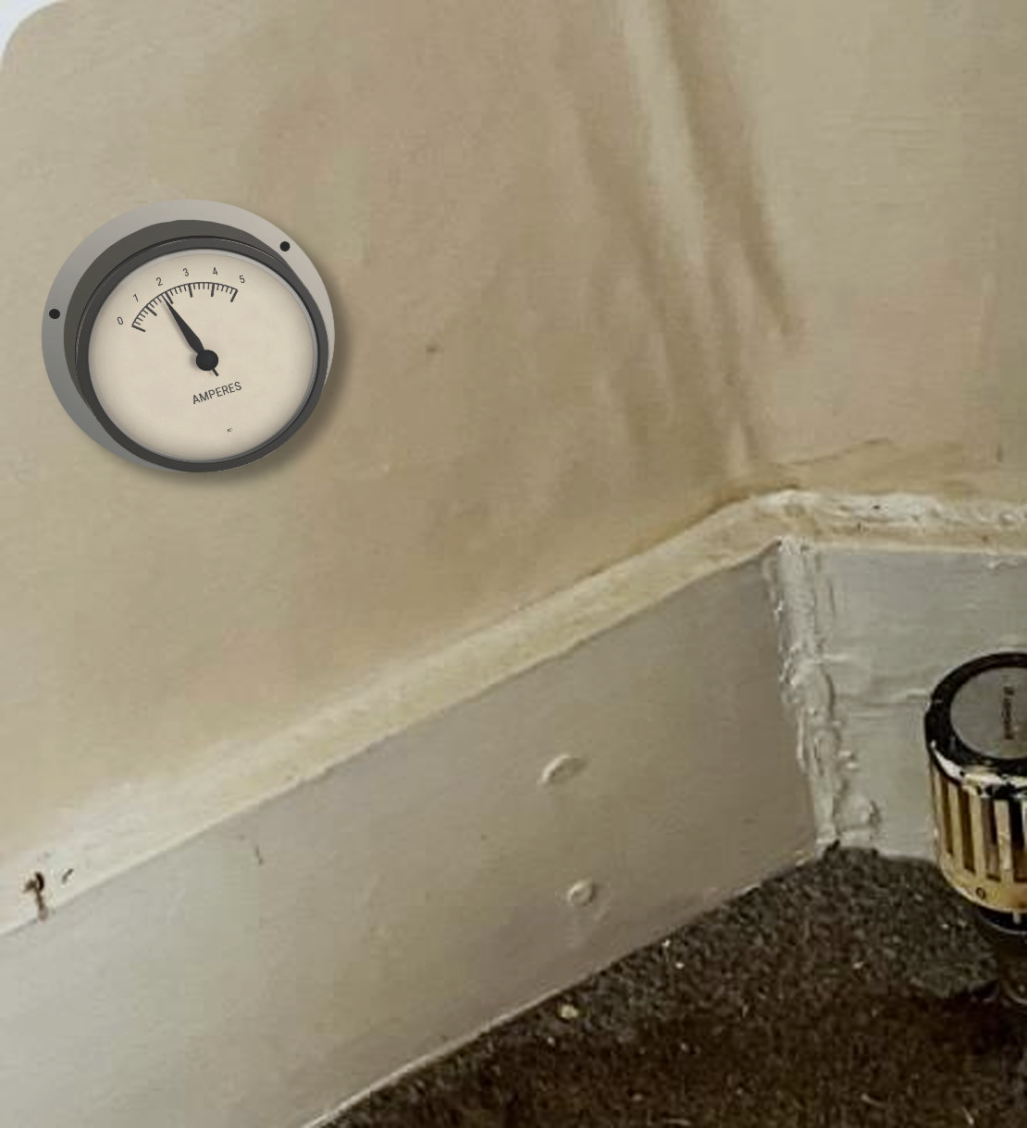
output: value=1.8 unit=A
